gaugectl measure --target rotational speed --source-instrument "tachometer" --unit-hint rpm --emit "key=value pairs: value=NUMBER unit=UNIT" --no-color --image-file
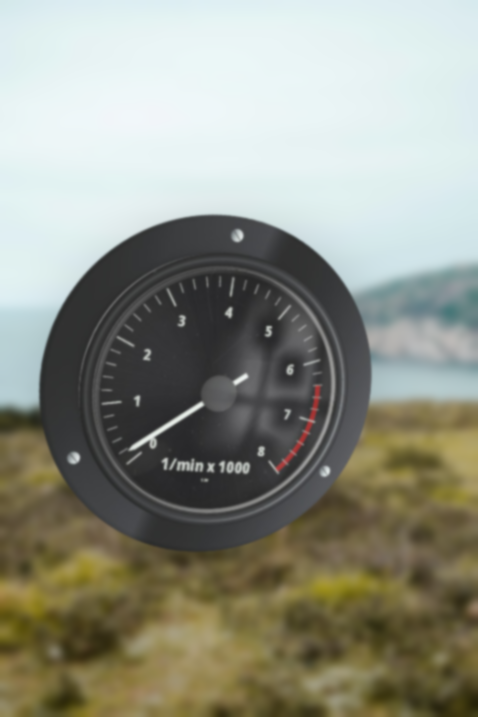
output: value=200 unit=rpm
